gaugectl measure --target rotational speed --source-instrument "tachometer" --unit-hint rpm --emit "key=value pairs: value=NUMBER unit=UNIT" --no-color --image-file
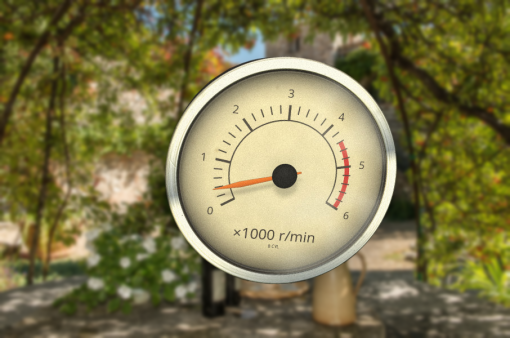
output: value=400 unit=rpm
